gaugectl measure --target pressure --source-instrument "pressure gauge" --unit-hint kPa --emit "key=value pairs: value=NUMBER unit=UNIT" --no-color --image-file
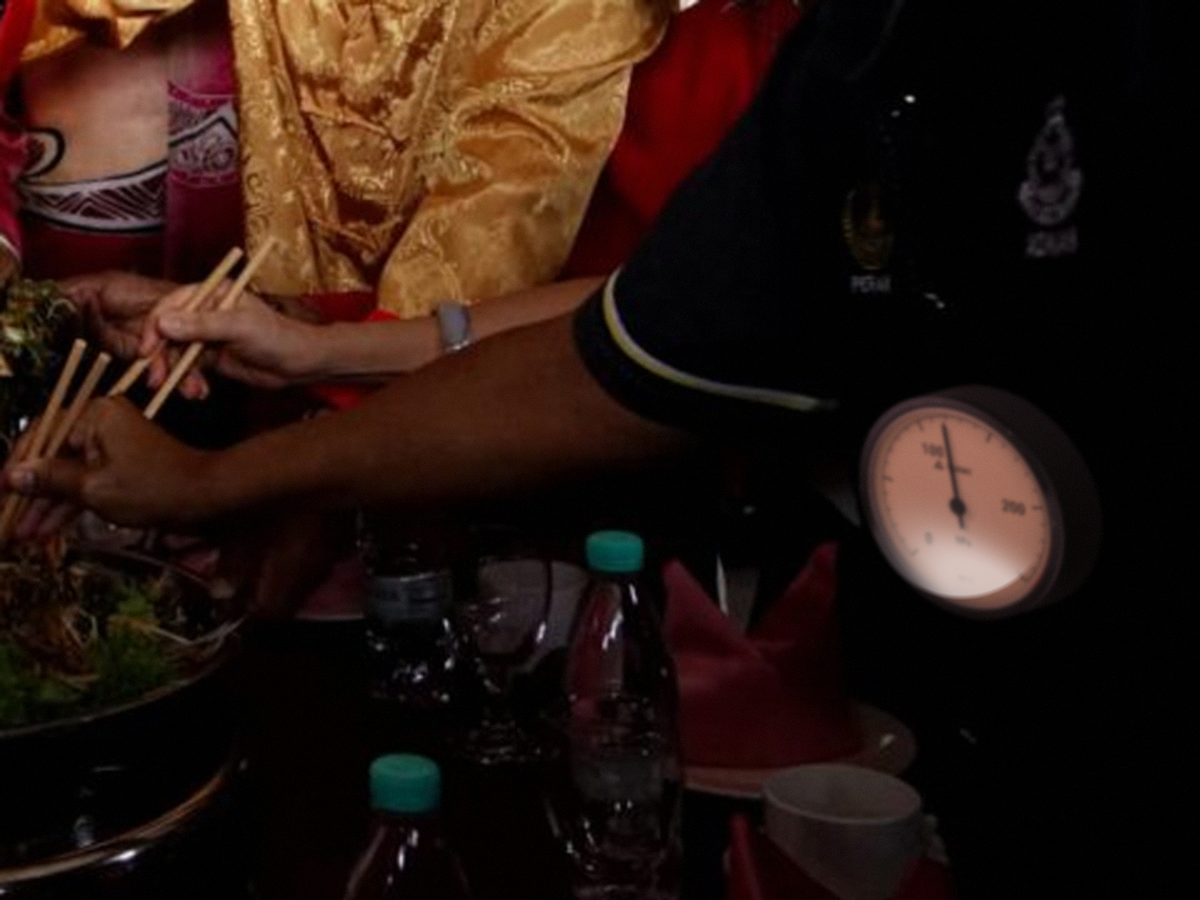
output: value=120 unit=kPa
